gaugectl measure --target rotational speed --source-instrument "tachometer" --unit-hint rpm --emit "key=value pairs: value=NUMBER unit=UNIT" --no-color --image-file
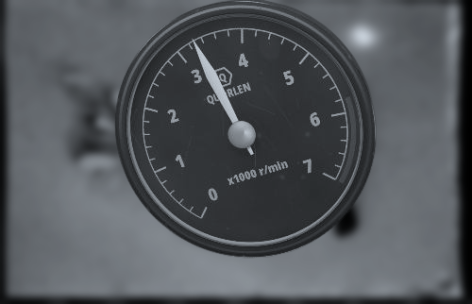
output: value=3300 unit=rpm
